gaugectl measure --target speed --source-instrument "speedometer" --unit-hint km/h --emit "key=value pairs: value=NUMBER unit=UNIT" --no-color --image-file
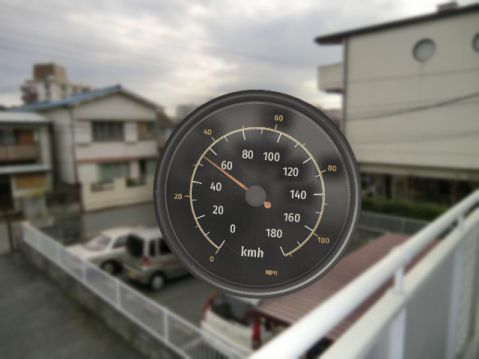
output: value=55 unit=km/h
